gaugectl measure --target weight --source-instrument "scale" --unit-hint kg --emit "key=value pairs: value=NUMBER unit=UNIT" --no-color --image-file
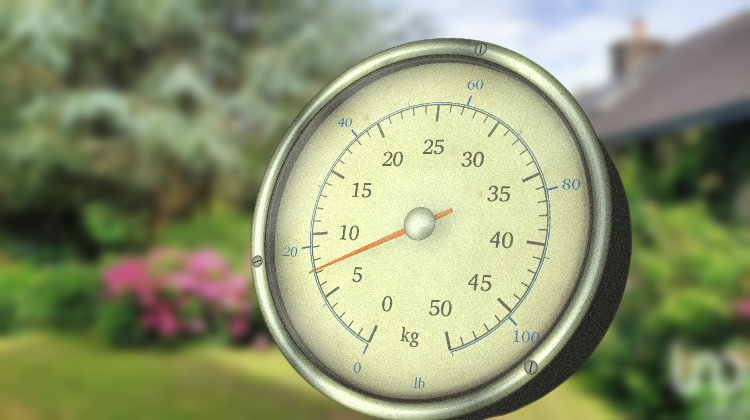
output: value=7 unit=kg
